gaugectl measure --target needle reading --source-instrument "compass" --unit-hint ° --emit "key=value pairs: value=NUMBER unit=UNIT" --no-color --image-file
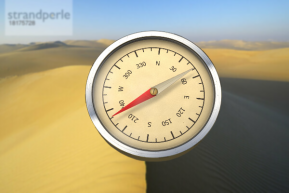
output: value=230 unit=°
